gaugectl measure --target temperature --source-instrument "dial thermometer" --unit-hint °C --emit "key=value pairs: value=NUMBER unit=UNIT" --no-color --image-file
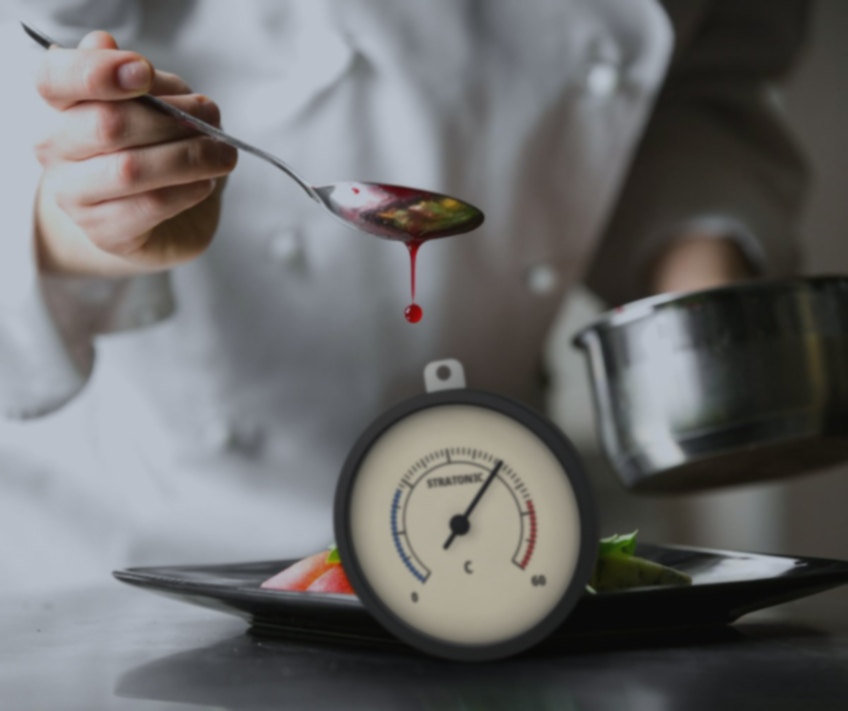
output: value=40 unit=°C
